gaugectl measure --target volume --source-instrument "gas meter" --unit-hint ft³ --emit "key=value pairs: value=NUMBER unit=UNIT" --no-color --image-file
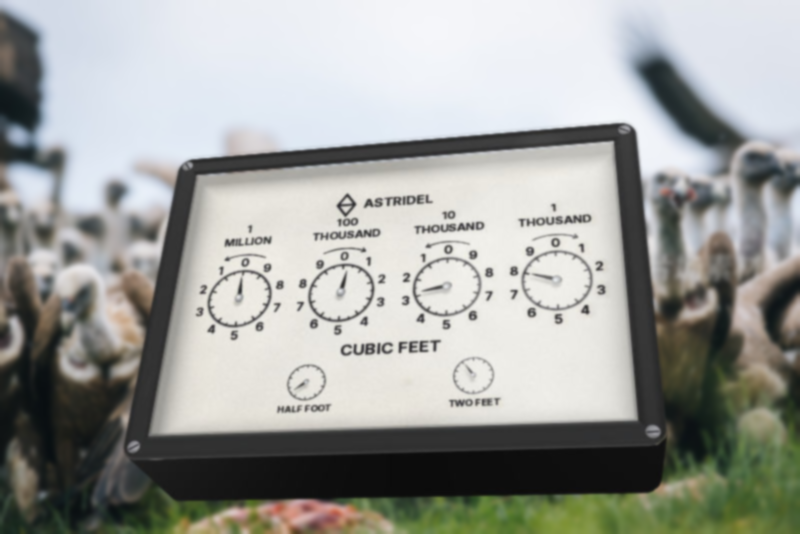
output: value=2800 unit=ft³
